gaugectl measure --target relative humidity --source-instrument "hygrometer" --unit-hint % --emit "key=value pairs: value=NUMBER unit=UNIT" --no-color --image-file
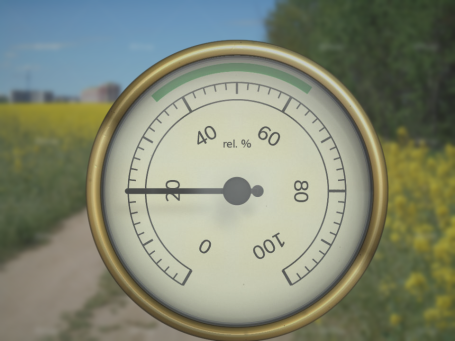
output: value=20 unit=%
